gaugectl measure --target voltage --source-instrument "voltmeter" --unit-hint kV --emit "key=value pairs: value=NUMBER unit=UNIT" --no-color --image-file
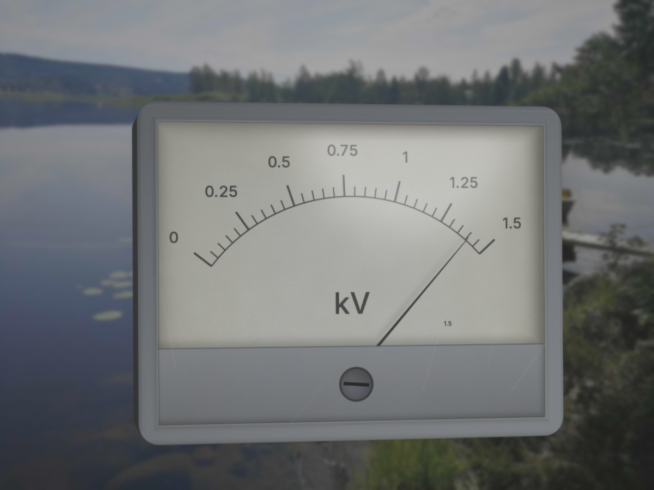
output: value=1.4 unit=kV
